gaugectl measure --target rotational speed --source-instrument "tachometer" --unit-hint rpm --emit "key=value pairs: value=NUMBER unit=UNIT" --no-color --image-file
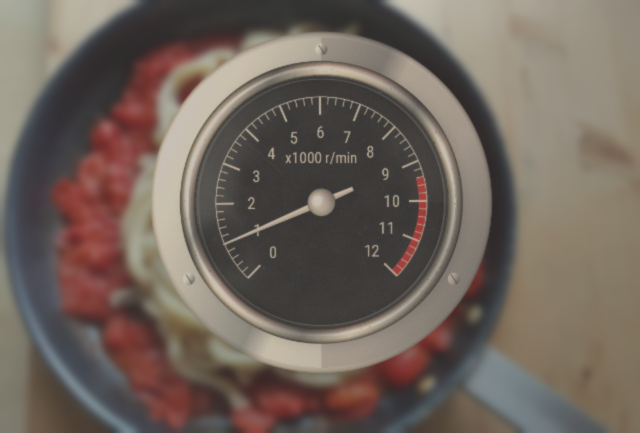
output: value=1000 unit=rpm
